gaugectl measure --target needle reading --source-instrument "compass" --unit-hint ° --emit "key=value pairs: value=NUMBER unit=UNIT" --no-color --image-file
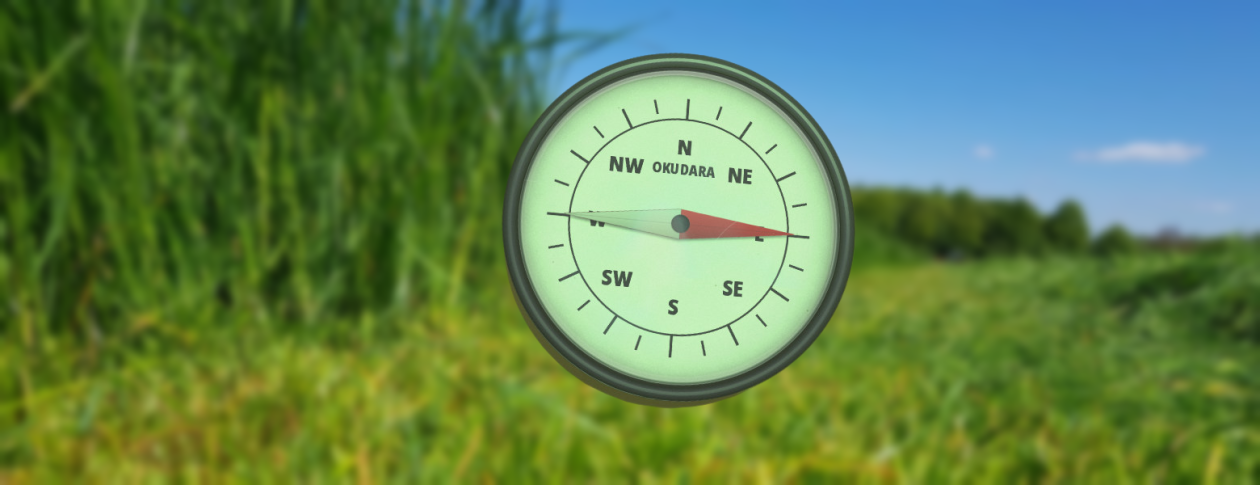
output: value=90 unit=°
